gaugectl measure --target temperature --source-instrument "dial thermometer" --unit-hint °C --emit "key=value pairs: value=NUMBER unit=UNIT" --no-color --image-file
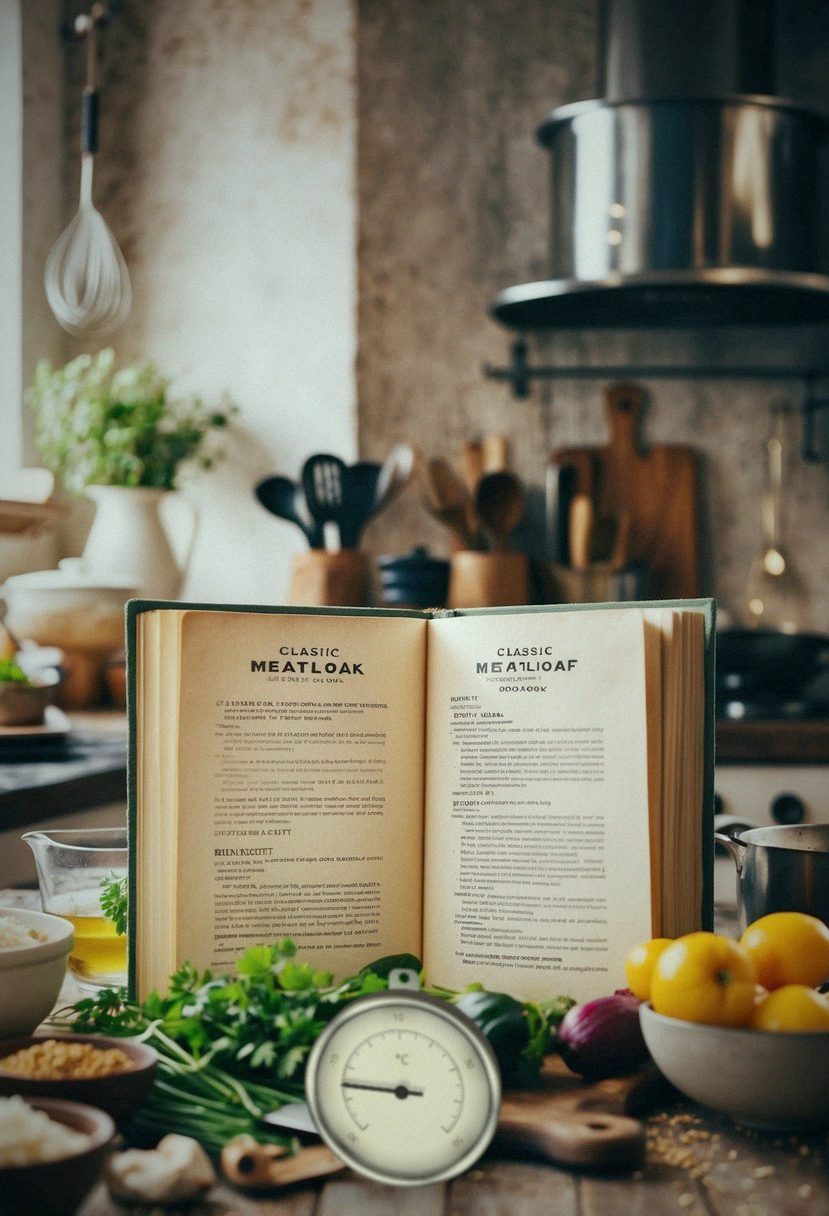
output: value=-15 unit=°C
